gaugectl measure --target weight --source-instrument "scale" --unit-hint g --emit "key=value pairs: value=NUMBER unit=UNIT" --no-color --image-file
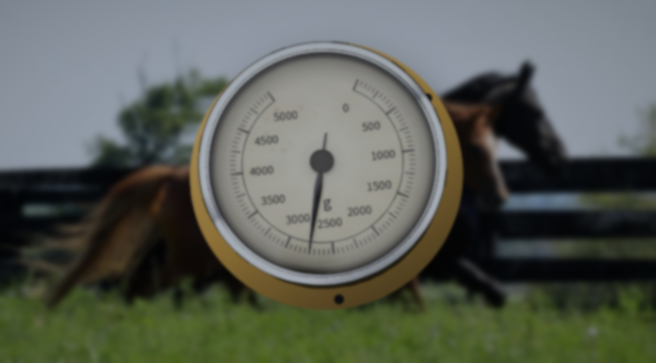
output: value=2750 unit=g
